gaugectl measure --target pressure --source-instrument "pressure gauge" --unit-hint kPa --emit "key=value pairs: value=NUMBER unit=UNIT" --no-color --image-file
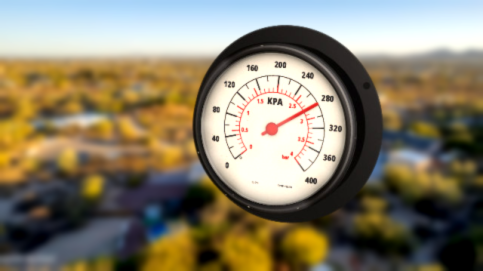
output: value=280 unit=kPa
